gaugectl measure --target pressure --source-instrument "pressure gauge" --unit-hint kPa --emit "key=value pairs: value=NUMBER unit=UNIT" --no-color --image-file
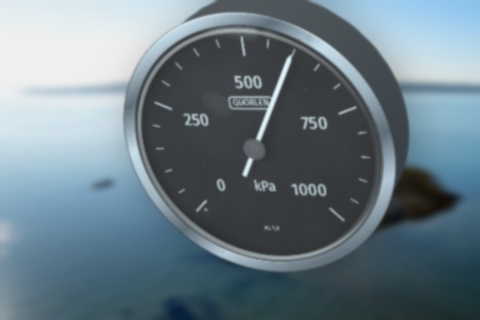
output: value=600 unit=kPa
